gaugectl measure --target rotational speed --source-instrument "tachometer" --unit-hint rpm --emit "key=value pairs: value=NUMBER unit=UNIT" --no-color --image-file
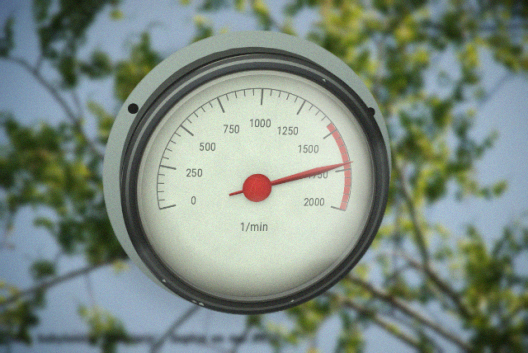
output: value=1700 unit=rpm
